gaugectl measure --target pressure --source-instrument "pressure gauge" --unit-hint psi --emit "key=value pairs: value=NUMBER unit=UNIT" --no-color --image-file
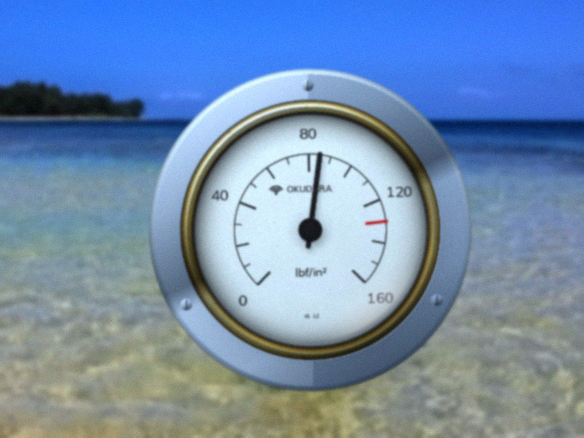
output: value=85 unit=psi
